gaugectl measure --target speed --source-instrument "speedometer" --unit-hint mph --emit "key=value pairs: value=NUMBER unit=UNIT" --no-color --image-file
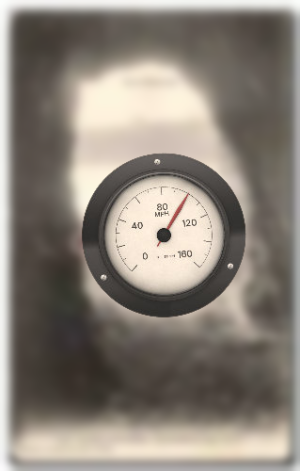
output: value=100 unit=mph
